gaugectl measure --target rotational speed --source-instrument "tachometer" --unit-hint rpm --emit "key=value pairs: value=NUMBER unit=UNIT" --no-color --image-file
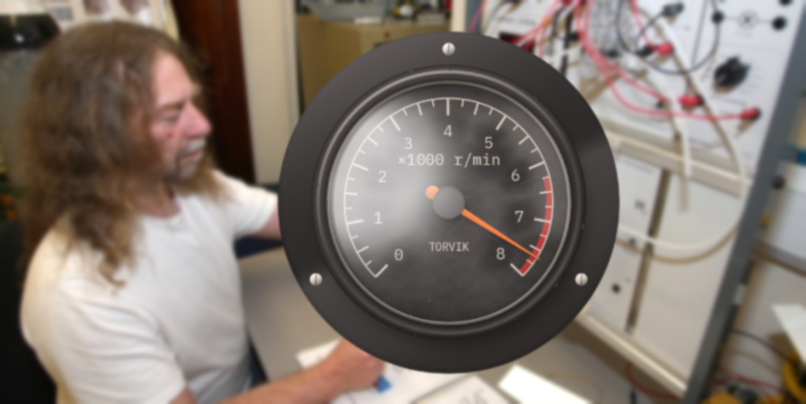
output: value=7625 unit=rpm
